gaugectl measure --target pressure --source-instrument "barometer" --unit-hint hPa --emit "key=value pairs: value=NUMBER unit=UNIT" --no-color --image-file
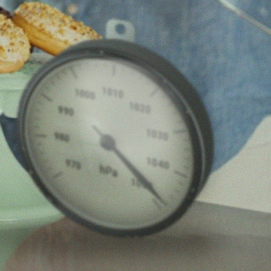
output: value=1048 unit=hPa
